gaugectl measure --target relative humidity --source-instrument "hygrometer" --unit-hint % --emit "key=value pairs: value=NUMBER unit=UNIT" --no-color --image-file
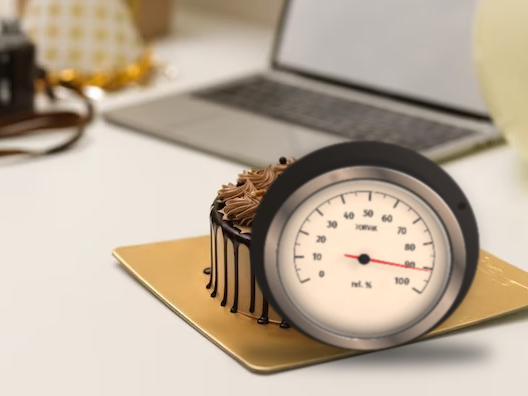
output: value=90 unit=%
